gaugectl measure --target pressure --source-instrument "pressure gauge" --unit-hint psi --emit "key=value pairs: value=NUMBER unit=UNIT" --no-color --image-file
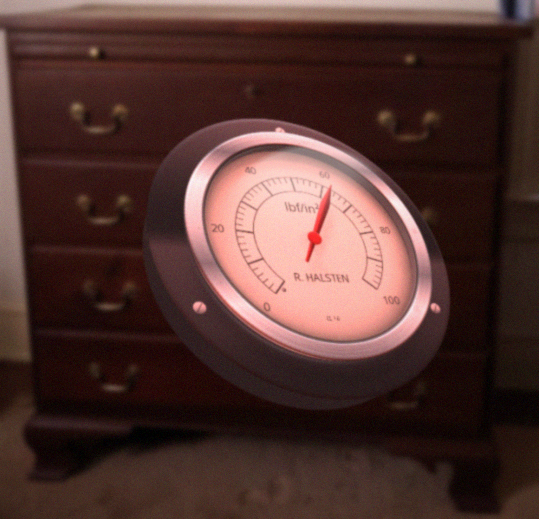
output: value=62 unit=psi
